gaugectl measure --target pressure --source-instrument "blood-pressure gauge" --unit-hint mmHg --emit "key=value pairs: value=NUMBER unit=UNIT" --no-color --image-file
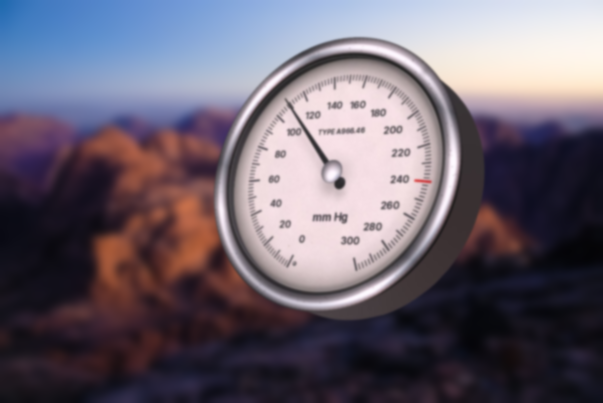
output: value=110 unit=mmHg
